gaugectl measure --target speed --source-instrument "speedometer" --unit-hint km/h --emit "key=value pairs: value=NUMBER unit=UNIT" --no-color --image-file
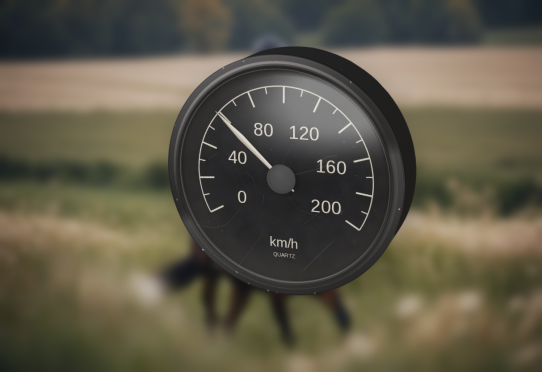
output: value=60 unit=km/h
